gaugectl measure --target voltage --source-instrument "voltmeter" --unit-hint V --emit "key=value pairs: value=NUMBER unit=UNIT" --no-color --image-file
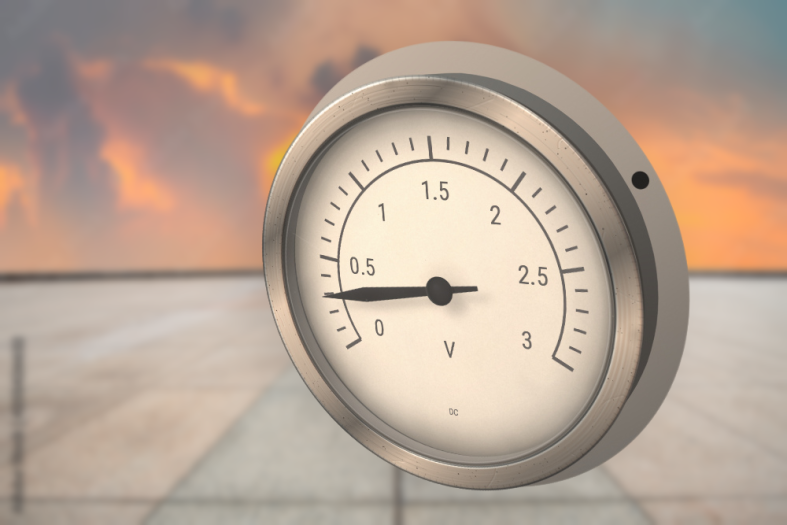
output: value=0.3 unit=V
